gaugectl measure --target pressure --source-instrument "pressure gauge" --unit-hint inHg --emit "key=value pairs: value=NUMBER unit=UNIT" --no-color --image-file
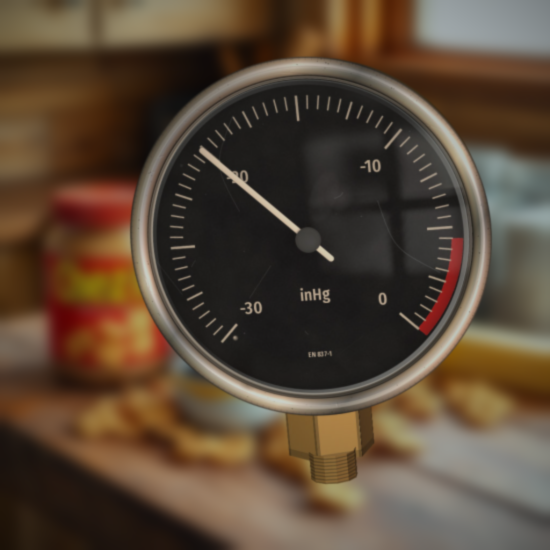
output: value=-20 unit=inHg
